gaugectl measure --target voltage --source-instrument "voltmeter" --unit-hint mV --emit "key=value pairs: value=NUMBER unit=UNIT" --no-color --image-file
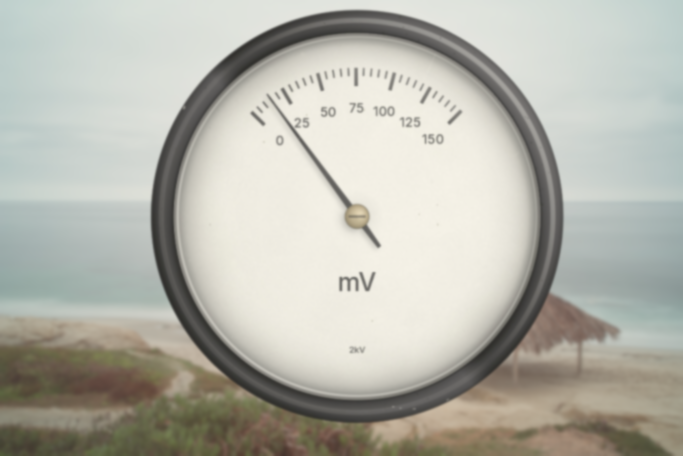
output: value=15 unit=mV
